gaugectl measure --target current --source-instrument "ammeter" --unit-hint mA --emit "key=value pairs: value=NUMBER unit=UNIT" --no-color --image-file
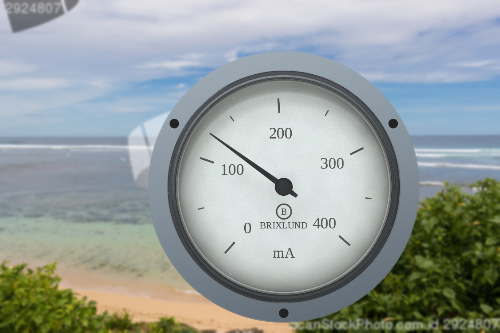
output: value=125 unit=mA
